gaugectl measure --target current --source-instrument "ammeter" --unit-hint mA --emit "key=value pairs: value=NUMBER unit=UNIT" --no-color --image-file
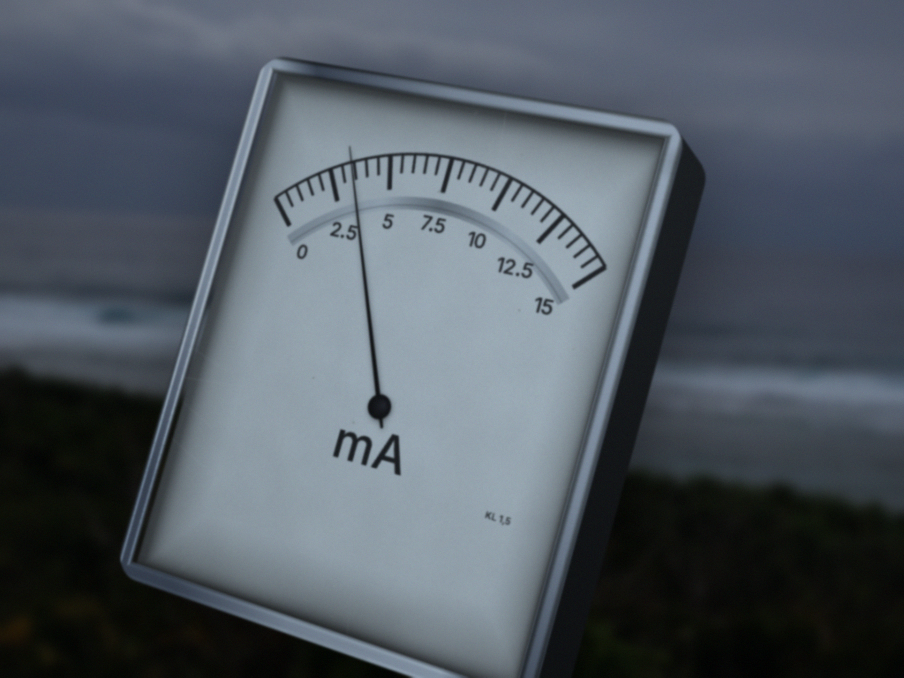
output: value=3.5 unit=mA
